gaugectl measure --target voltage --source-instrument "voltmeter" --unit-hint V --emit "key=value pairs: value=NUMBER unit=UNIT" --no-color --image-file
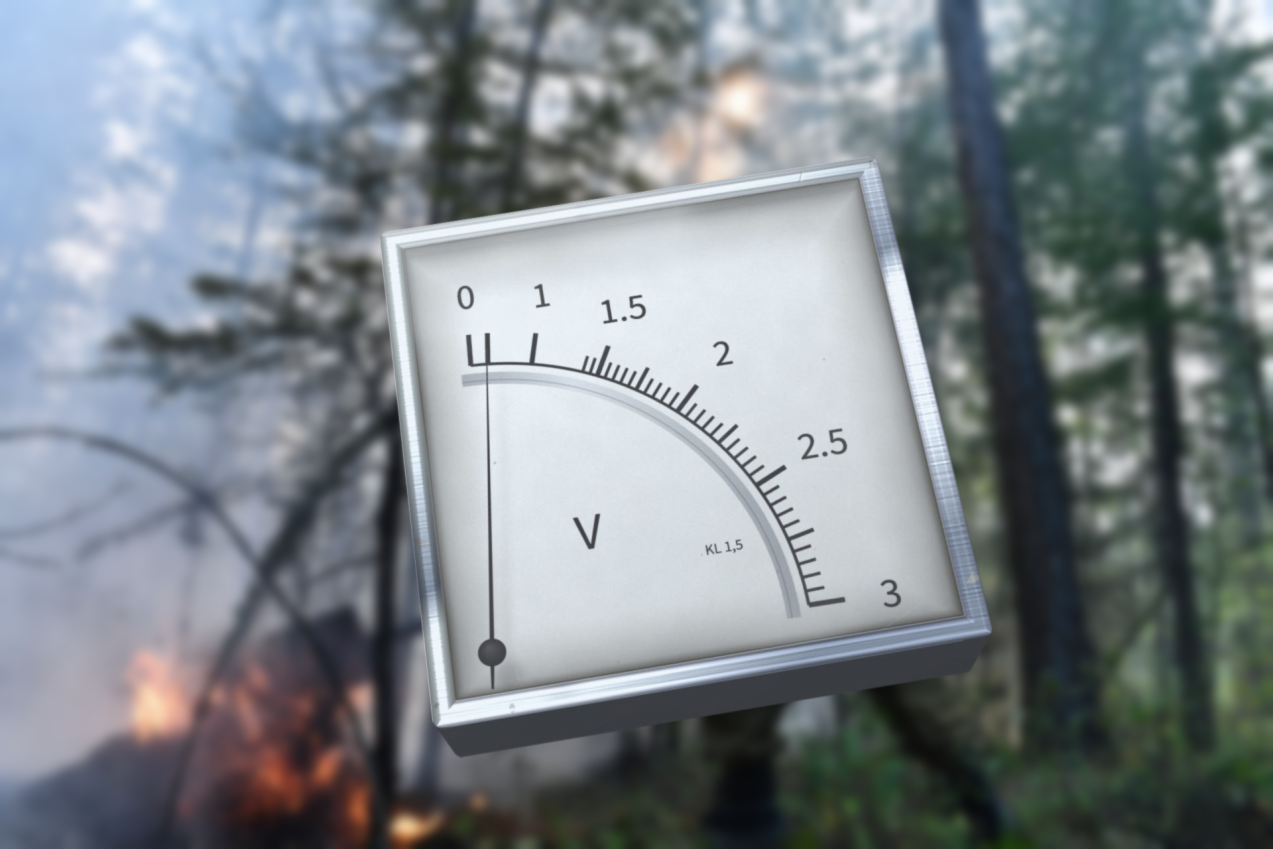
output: value=0.5 unit=V
